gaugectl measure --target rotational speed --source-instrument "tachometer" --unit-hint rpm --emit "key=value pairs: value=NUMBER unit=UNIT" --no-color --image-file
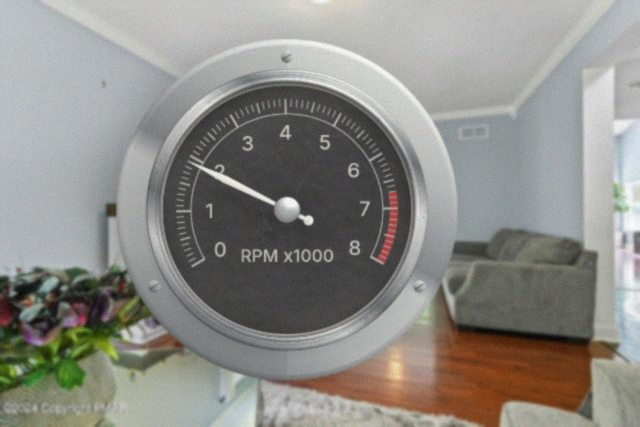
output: value=1900 unit=rpm
